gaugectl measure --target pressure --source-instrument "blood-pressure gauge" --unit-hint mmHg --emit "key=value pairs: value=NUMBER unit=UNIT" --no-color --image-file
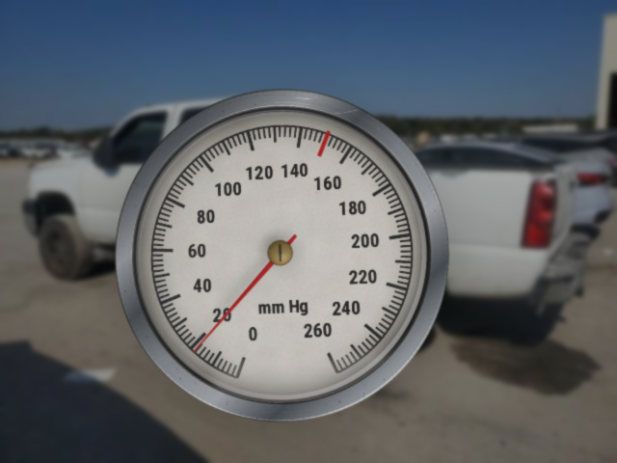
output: value=18 unit=mmHg
